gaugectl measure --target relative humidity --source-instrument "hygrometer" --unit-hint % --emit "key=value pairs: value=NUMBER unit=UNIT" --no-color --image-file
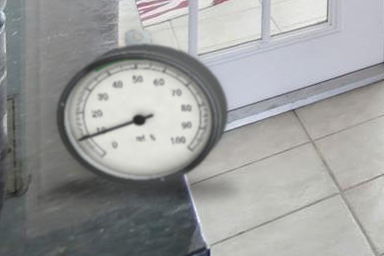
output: value=10 unit=%
